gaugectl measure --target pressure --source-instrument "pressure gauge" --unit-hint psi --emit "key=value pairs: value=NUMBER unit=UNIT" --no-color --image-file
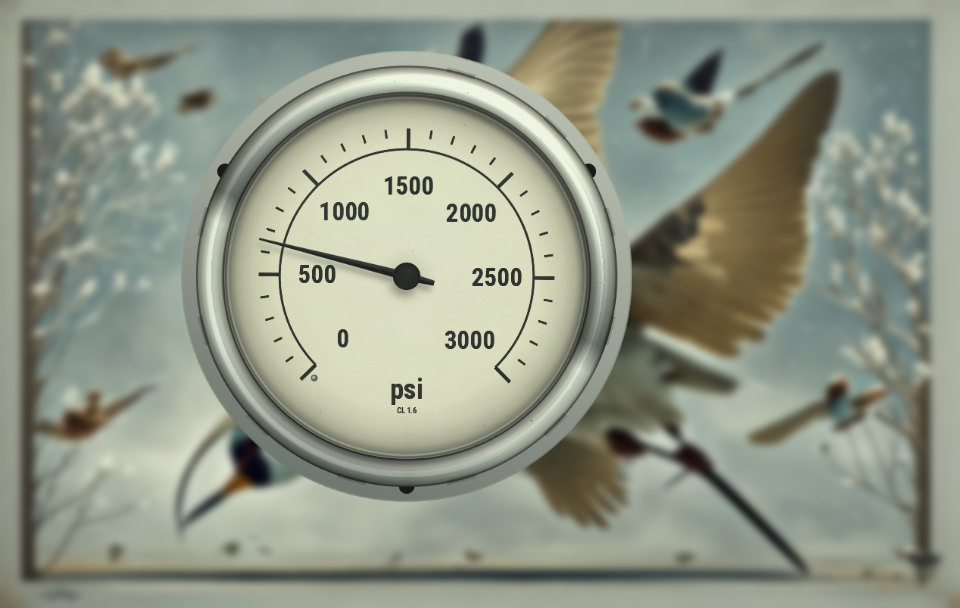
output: value=650 unit=psi
